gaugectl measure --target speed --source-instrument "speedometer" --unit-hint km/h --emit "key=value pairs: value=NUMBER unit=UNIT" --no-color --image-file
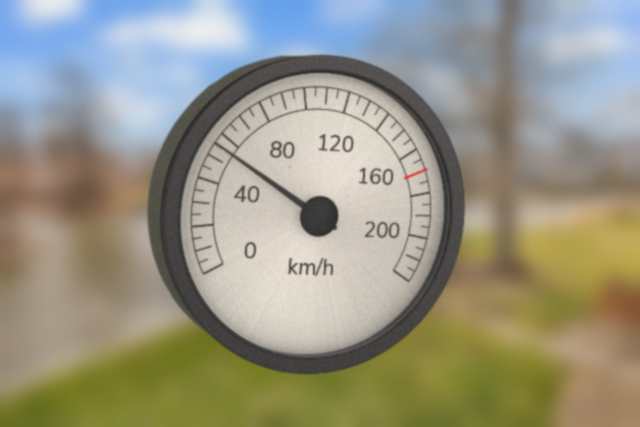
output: value=55 unit=km/h
